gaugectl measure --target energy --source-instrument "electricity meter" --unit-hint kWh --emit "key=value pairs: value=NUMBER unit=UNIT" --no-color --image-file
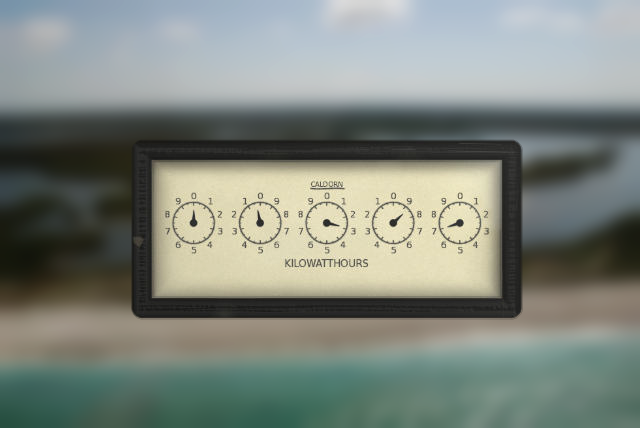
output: value=287 unit=kWh
